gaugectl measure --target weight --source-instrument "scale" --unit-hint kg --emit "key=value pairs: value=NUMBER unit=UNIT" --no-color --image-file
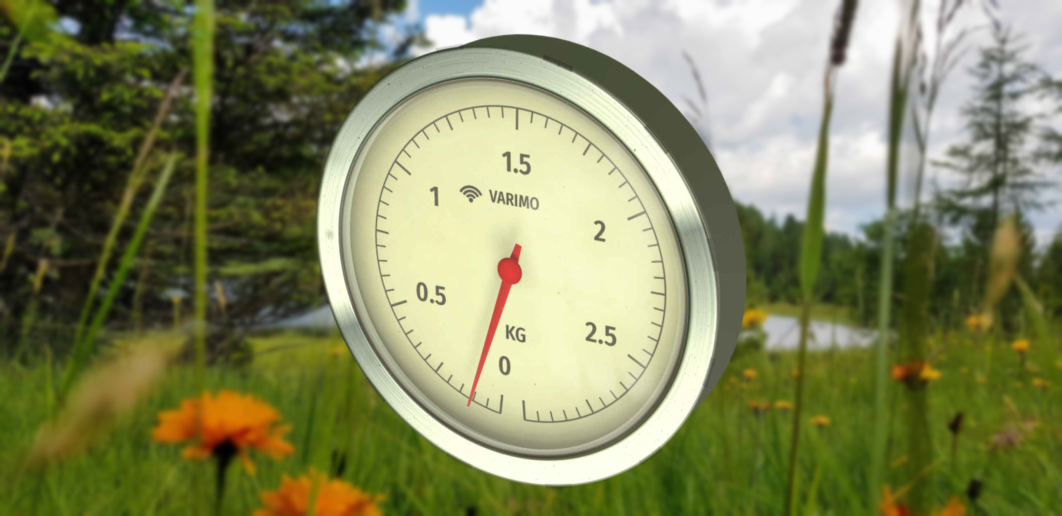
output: value=0.1 unit=kg
